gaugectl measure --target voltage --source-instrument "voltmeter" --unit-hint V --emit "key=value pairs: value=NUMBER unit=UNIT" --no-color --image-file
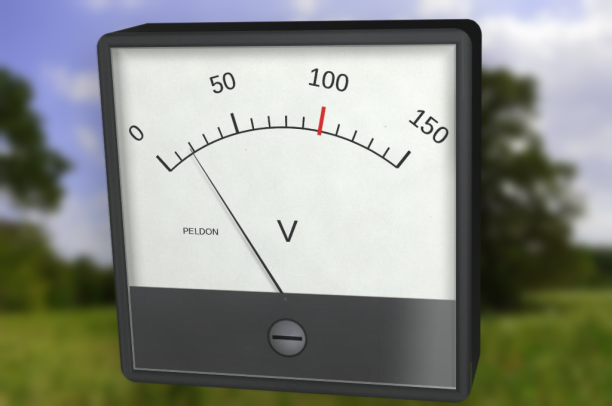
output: value=20 unit=V
